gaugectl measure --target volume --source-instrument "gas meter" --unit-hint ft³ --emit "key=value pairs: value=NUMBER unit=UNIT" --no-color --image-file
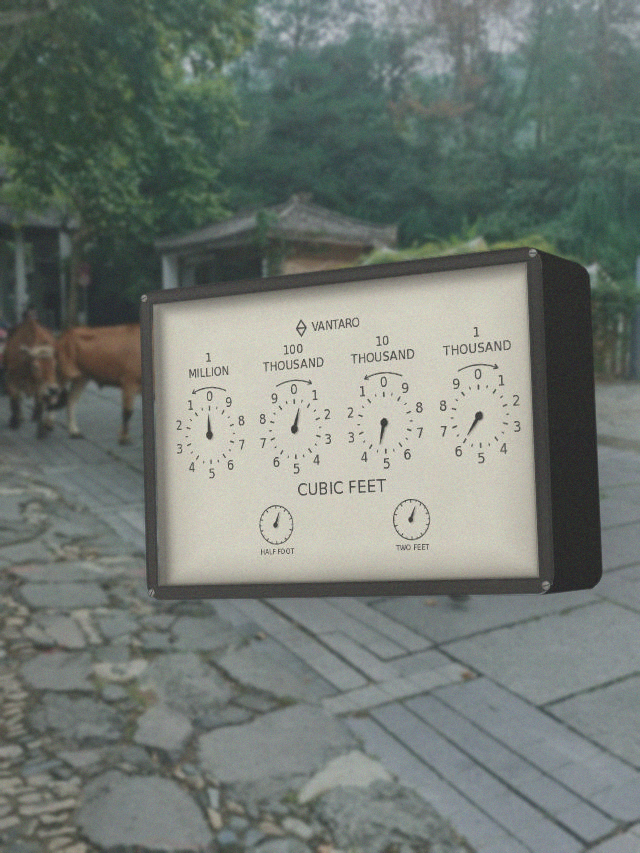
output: value=4600 unit=ft³
